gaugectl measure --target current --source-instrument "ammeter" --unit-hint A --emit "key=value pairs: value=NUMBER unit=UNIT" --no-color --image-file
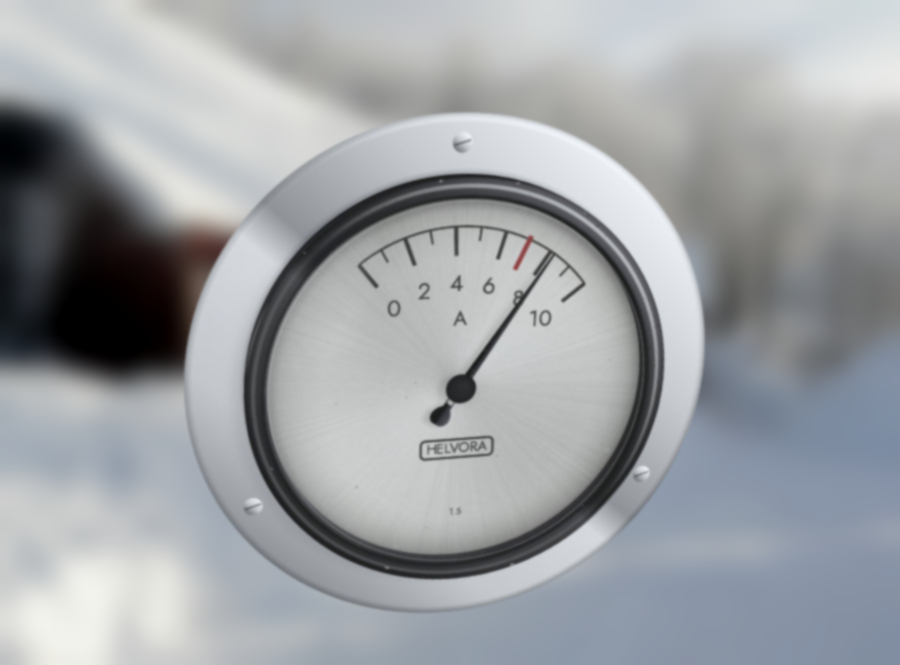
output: value=8 unit=A
